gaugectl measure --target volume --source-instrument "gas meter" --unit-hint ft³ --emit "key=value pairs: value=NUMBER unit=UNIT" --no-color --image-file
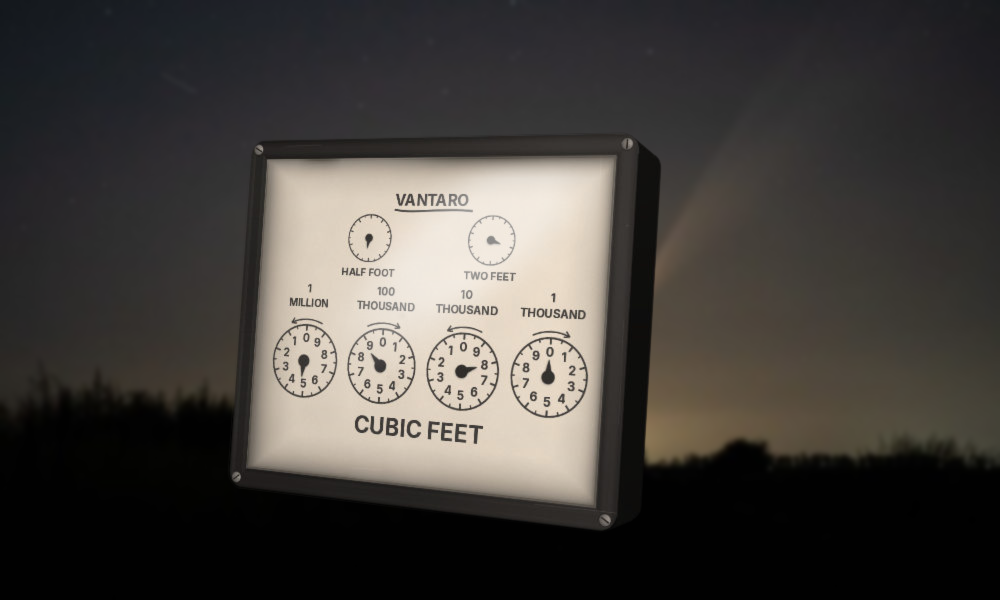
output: value=488000 unit=ft³
